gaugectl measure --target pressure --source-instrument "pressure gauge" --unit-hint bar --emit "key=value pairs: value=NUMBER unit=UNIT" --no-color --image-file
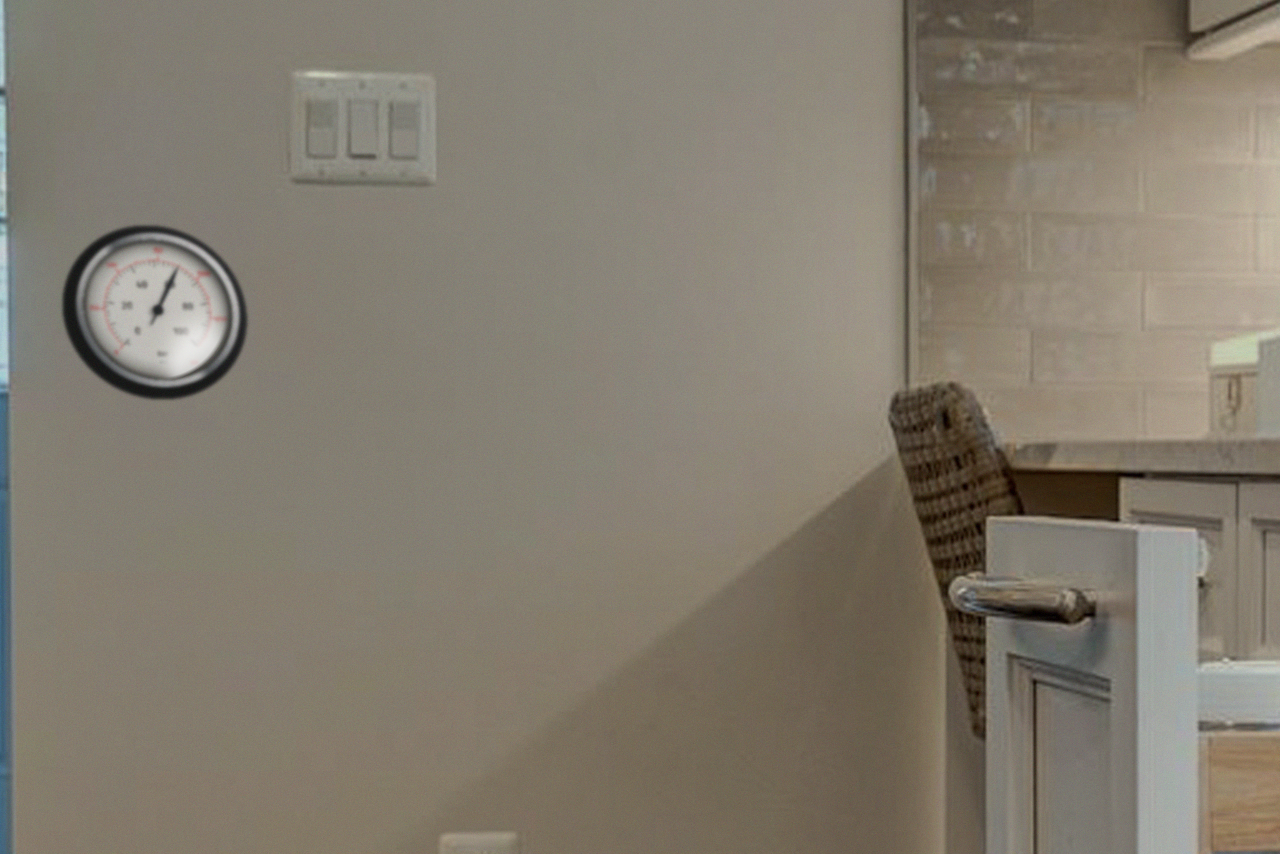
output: value=60 unit=bar
